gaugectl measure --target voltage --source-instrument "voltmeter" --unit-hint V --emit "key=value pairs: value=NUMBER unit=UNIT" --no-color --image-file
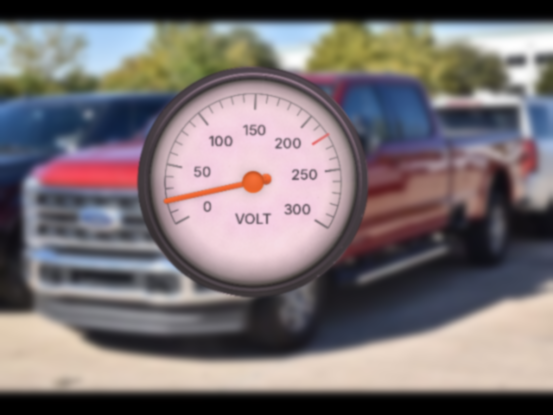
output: value=20 unit=V
